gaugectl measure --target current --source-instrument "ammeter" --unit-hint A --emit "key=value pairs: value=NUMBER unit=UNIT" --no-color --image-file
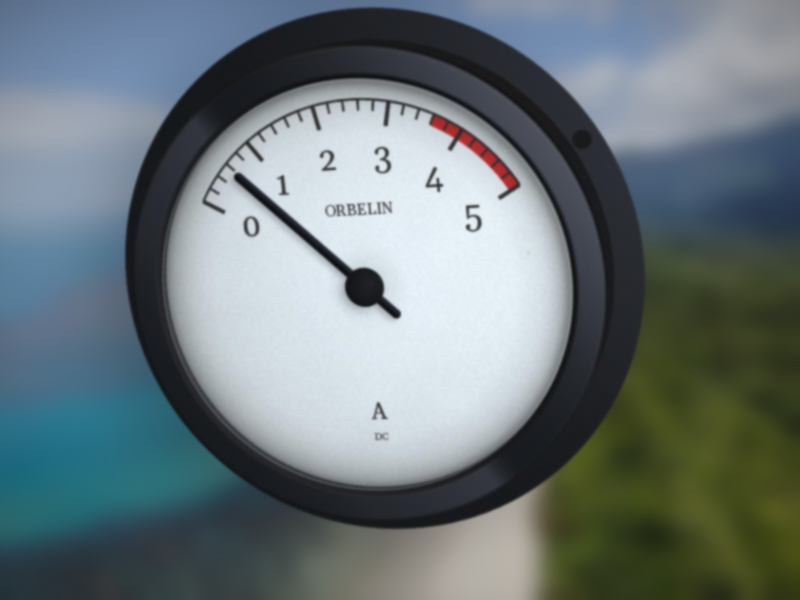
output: value=0.6 unit=A
